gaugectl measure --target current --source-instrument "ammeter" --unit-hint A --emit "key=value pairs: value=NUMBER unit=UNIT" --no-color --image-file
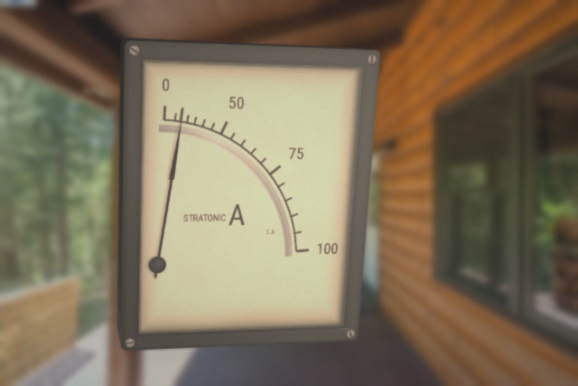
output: value=25 unit=A
